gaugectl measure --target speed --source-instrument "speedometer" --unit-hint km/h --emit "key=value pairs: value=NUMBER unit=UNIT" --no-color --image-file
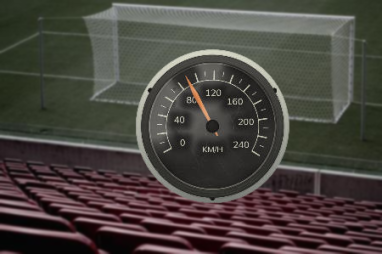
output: value=90 unit=km/h
